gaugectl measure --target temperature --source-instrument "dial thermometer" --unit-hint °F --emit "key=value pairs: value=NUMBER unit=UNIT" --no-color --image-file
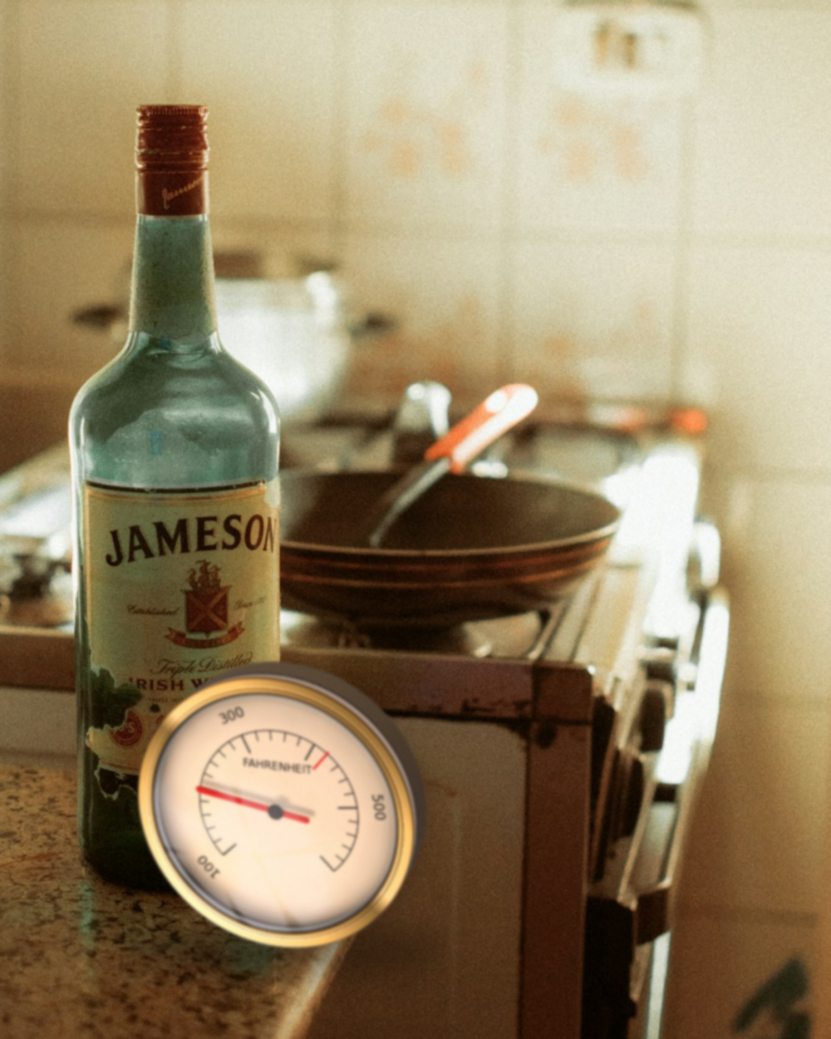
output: value=200 unit=°F
